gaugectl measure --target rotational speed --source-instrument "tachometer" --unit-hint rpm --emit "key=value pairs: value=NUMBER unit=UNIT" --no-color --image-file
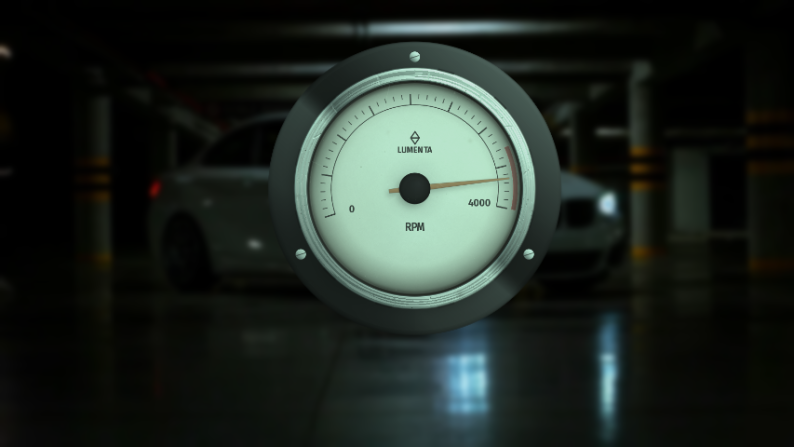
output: value=3650 unit=rpm
